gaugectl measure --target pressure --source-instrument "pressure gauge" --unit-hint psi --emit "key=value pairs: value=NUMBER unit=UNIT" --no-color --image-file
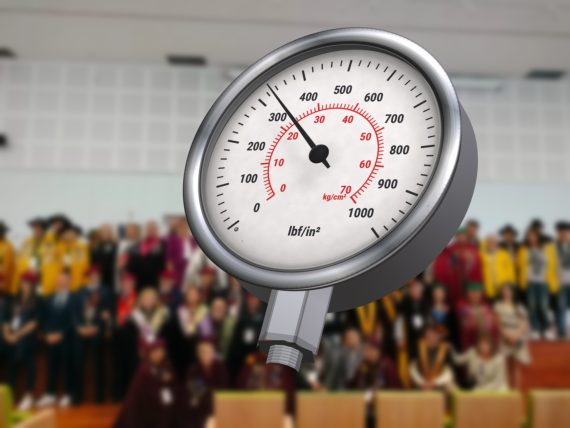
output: value=330 unit=psi
